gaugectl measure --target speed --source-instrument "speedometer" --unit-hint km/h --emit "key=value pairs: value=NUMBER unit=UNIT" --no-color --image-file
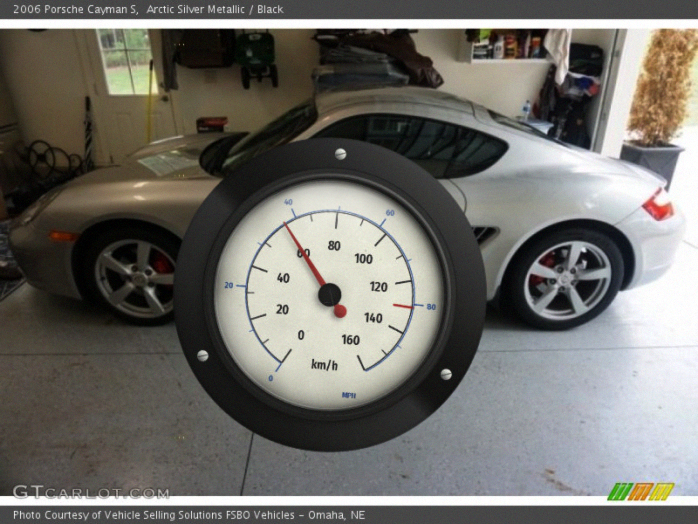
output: value=60 unit=km/h
